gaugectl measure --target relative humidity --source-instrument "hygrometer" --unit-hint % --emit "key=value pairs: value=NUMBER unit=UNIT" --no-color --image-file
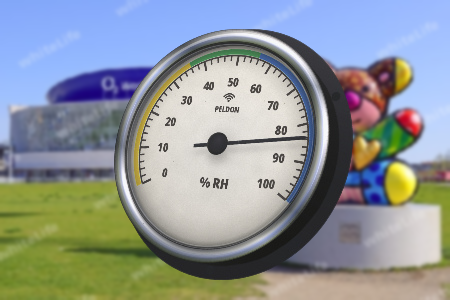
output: value=84 unit=%
